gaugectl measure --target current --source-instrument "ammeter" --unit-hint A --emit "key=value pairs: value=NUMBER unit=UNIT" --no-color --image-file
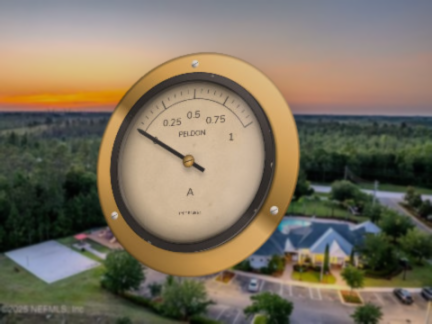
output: value=0 unit=A
